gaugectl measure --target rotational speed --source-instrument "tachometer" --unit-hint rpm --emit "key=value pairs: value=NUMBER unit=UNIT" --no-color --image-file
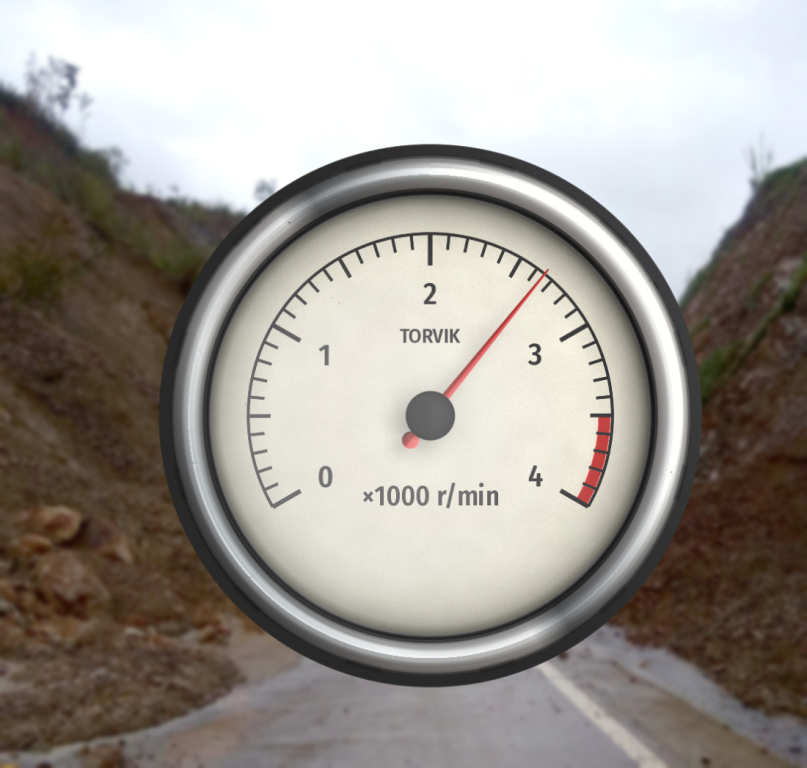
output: value=2650 unit=rpm
